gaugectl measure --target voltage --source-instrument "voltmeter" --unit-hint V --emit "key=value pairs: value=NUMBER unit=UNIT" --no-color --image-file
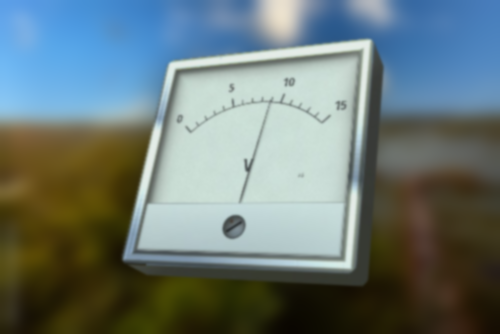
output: value=9 unit=V
